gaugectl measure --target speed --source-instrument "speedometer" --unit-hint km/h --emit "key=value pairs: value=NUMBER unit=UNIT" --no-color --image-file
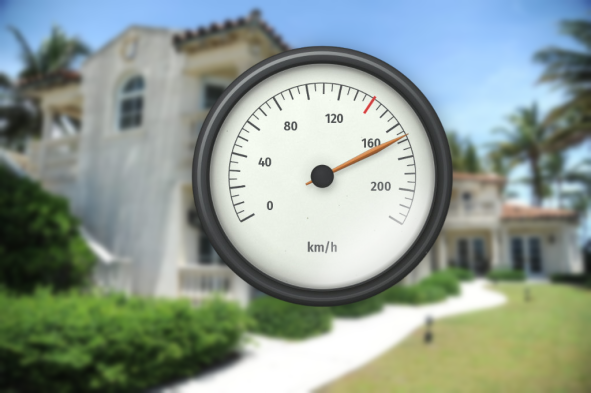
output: value=167.5 unit=km/h
